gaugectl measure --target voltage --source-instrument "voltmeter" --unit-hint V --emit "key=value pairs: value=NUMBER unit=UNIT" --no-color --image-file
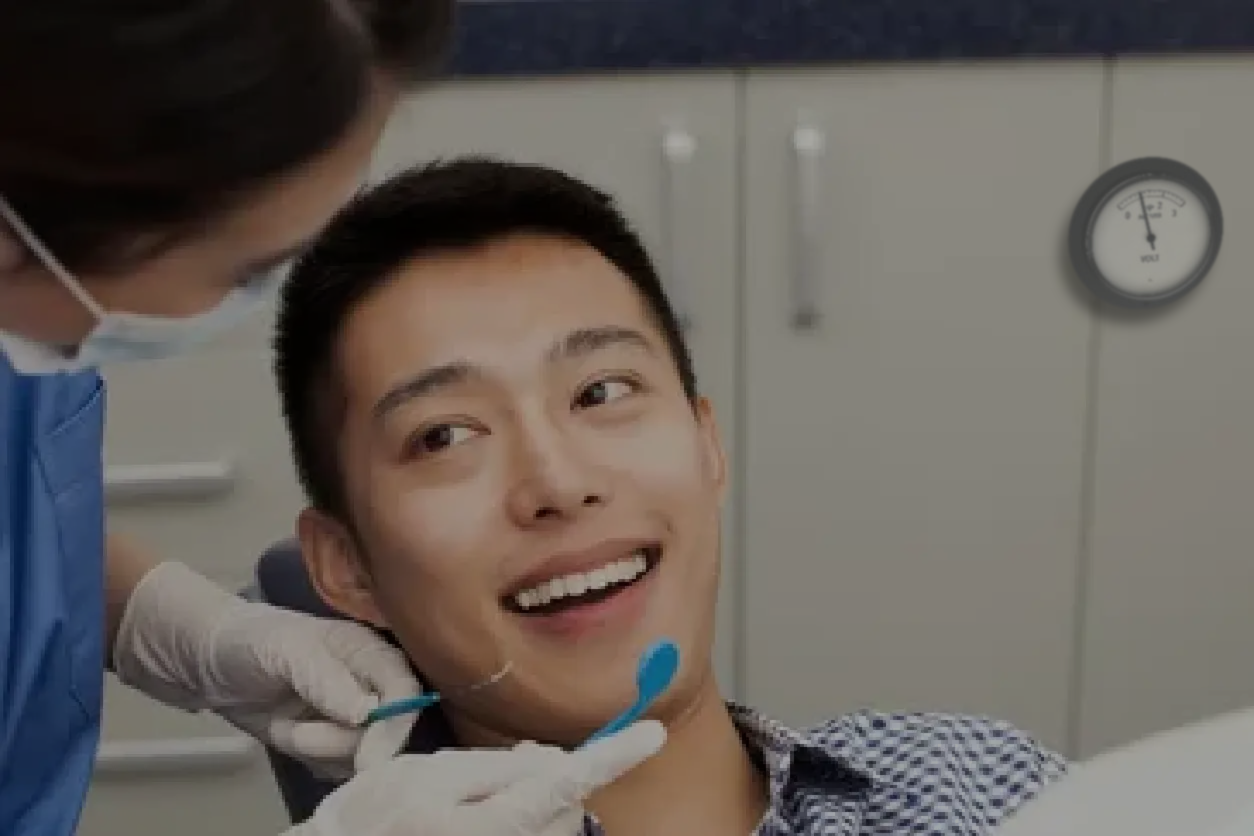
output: value=1 unit=V
